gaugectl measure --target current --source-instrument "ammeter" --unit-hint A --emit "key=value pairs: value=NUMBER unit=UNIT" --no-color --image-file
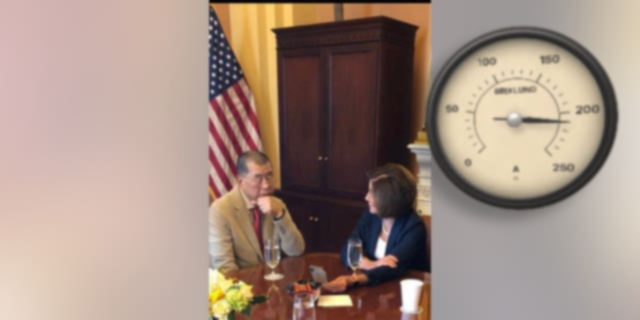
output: value=210 unit=A
